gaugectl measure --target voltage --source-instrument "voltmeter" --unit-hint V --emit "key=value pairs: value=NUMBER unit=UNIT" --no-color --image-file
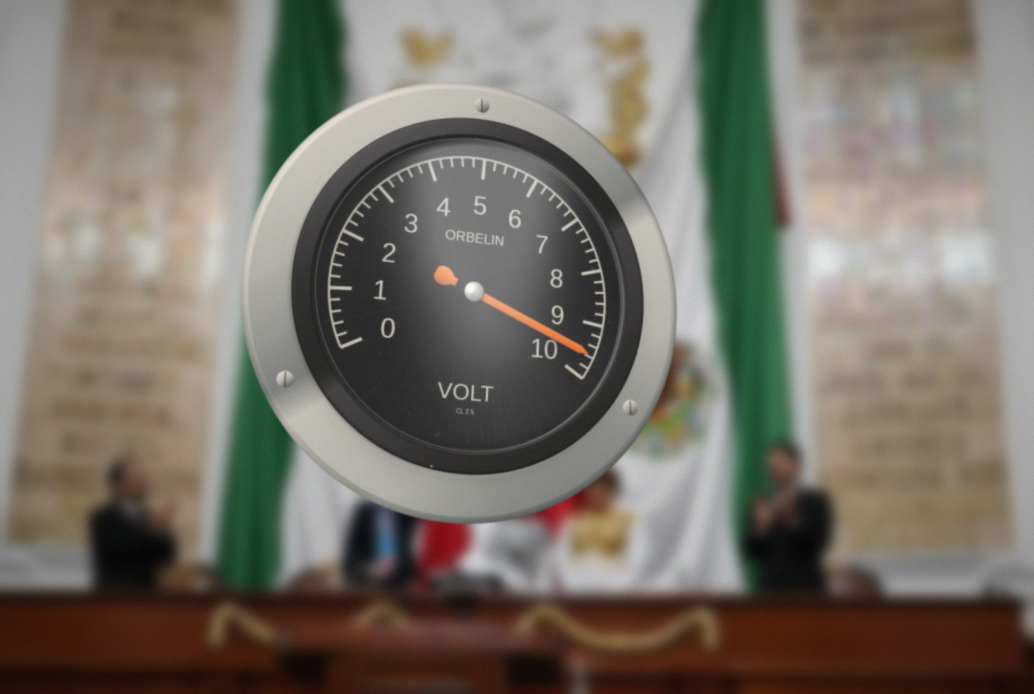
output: value=9.6 unit=V
